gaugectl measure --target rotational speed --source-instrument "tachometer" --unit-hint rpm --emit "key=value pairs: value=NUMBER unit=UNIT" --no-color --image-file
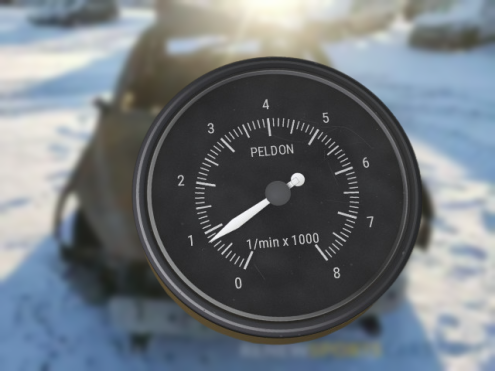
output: value=800 unit=rpm
